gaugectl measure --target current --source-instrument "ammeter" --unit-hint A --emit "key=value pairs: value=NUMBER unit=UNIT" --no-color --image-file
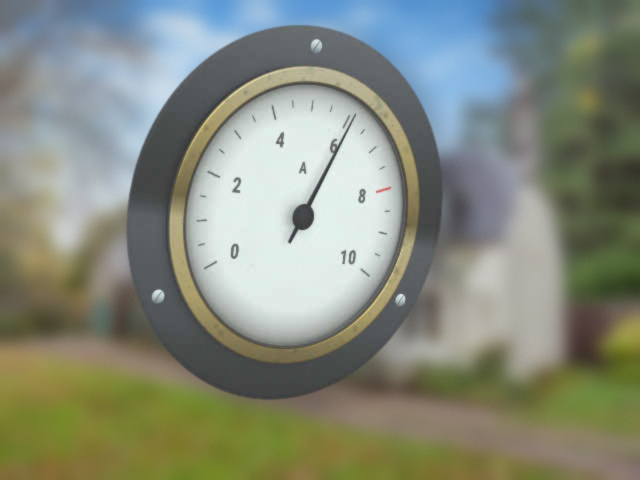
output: value=6 unit=A
